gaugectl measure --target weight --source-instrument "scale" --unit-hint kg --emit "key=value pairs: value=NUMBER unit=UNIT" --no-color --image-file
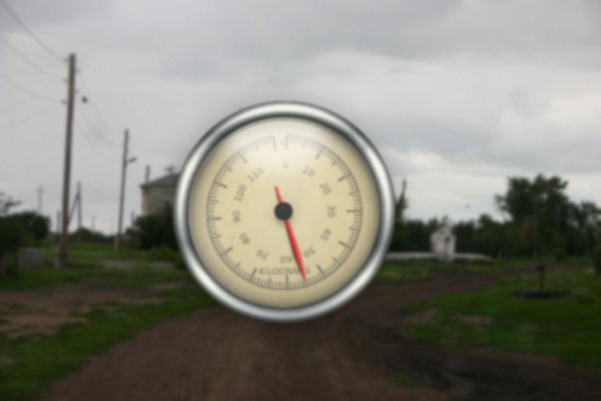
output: value=55 unit=kg
